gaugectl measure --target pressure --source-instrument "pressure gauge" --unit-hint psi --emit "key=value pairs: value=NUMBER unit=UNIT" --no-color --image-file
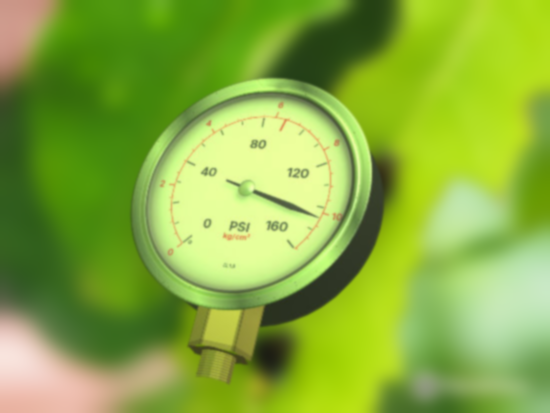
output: value=145 unit=psi
